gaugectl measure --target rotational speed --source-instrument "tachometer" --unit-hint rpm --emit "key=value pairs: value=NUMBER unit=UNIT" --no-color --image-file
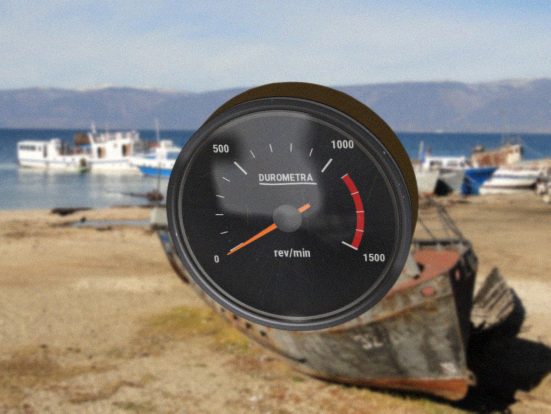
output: value=0 unit=rpm
